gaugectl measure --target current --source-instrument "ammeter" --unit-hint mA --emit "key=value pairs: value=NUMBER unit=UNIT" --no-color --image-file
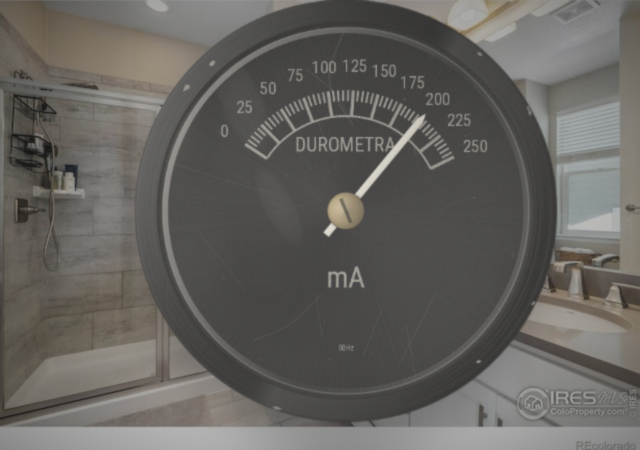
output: value=200 unit=mA
